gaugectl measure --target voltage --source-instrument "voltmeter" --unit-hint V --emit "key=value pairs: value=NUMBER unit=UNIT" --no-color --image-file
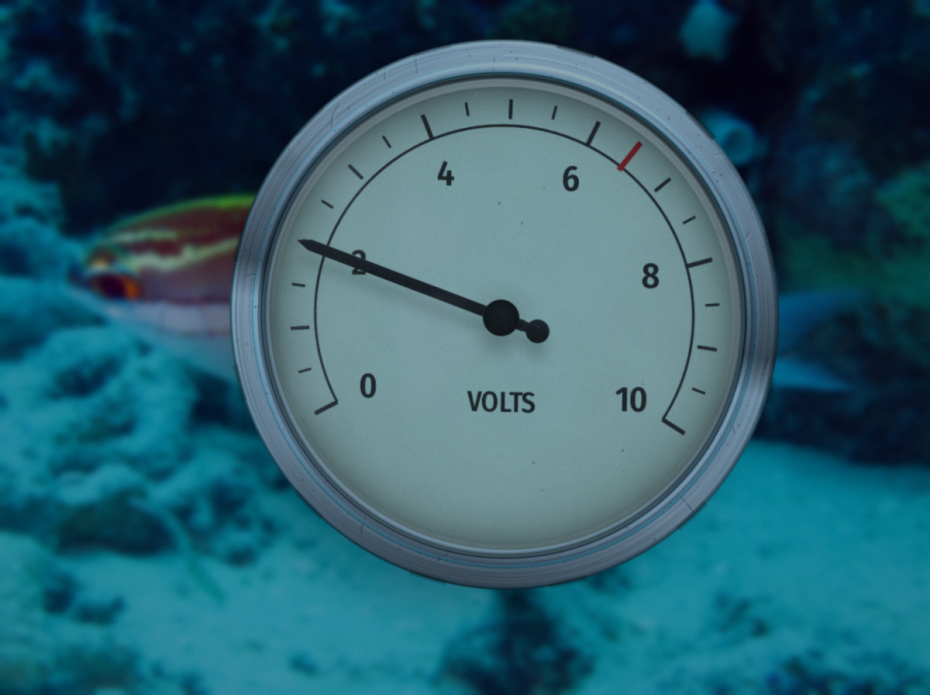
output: value=2 unit=V
